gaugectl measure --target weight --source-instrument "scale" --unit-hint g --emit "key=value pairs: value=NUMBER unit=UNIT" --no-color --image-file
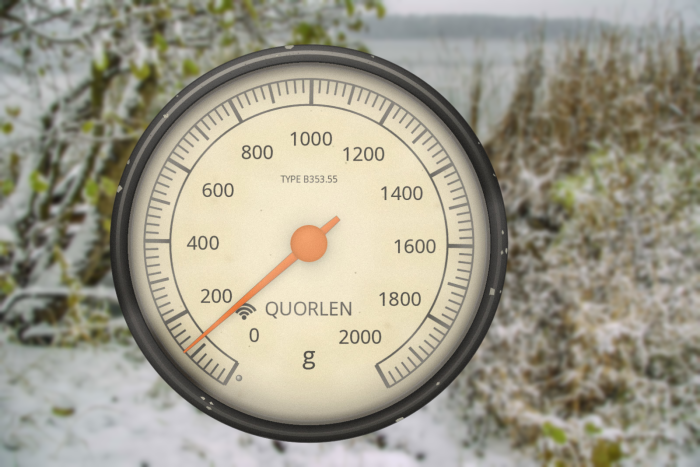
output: value=120 unit=g
